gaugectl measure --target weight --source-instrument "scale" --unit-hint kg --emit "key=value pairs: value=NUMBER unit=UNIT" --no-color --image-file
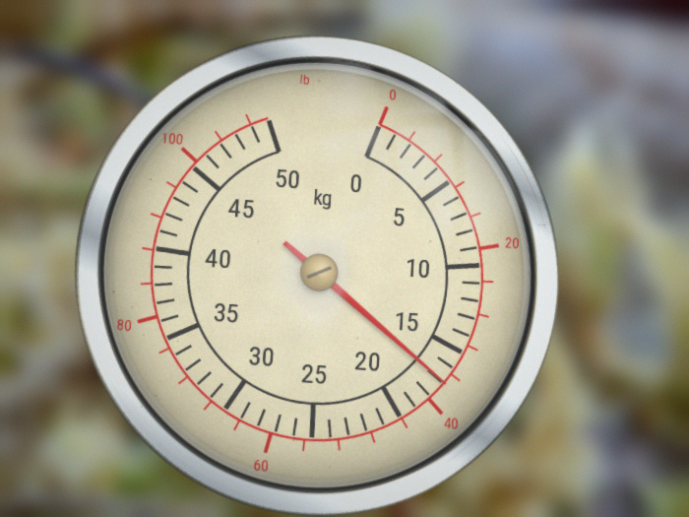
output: value=17 unit=kg
